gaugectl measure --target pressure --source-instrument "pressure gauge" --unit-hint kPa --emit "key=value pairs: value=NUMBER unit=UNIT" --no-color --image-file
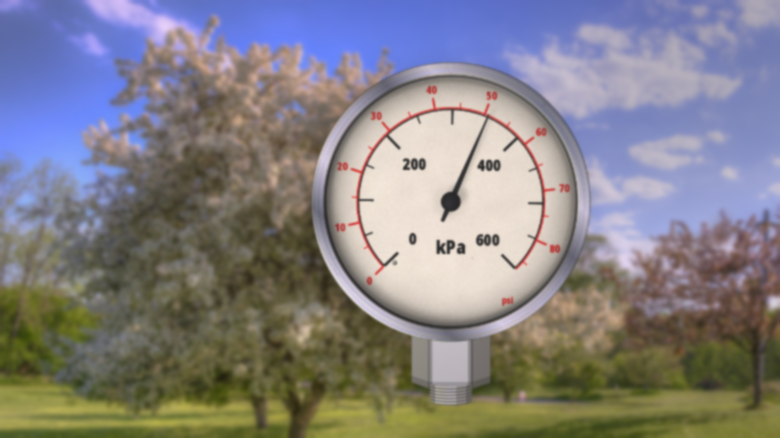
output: value=350 unit=kPa
